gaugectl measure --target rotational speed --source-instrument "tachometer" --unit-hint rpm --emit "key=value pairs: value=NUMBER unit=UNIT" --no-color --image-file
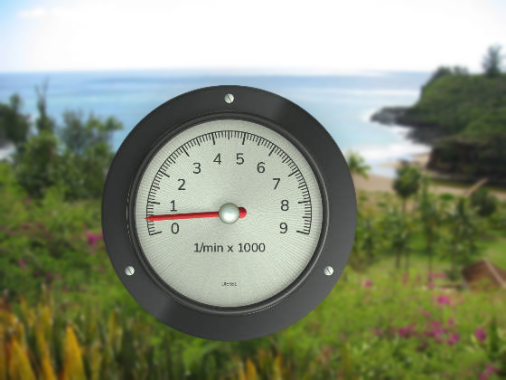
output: value=500 unit=rpm
